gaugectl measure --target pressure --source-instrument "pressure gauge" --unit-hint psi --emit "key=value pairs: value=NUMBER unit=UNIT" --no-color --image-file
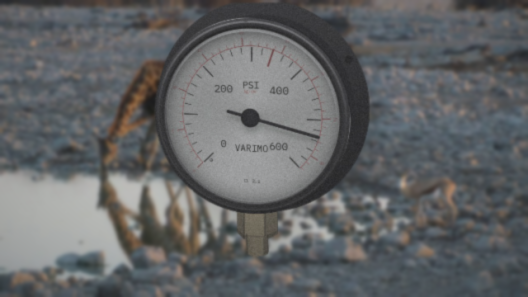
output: value=530 unit=psi
